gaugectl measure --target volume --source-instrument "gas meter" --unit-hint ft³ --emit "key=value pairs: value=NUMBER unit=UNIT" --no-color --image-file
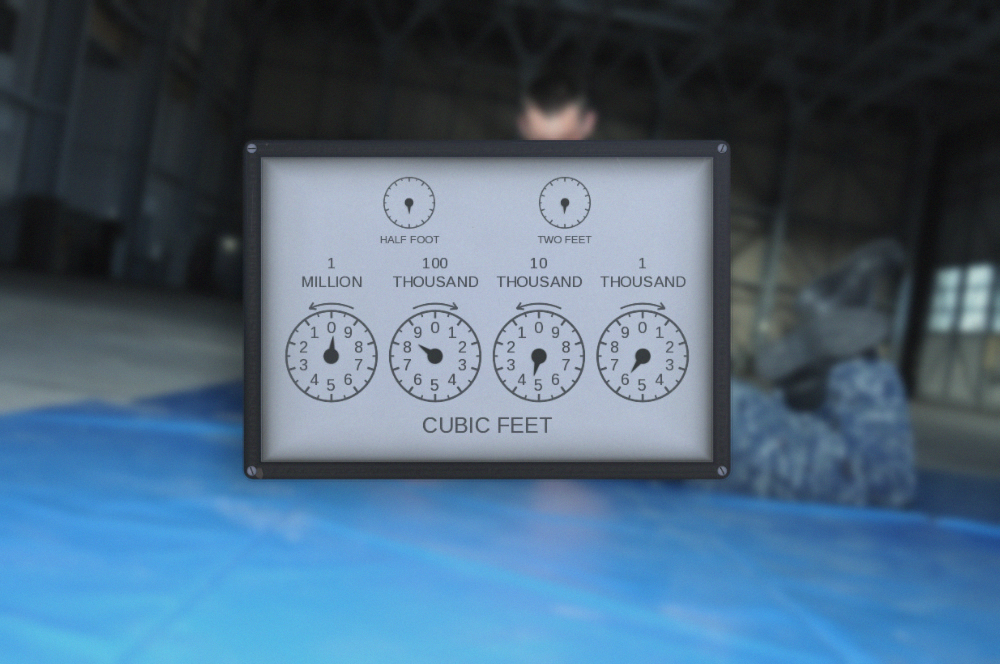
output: value=984600 unit=ft³
